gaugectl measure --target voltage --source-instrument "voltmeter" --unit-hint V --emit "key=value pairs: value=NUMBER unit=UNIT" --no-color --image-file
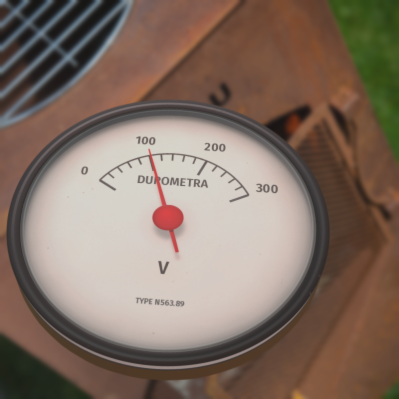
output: value=100 unit=V
